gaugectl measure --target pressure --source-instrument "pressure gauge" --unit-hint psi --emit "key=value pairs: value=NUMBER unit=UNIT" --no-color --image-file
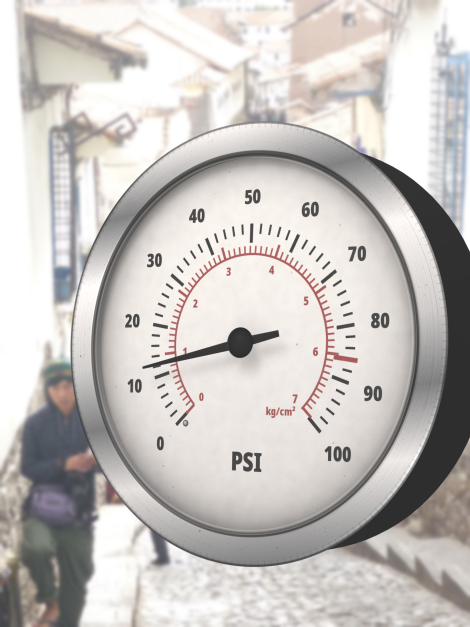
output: value=12 unit=psi
